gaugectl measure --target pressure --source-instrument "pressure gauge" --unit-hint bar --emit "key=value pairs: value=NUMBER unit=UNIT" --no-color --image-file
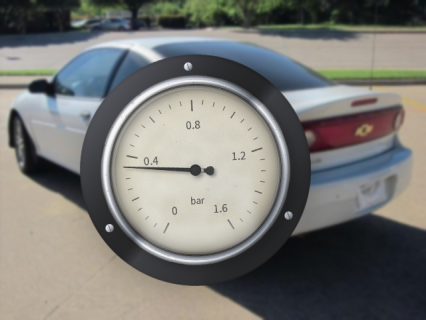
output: value=0.35 unit=bar
